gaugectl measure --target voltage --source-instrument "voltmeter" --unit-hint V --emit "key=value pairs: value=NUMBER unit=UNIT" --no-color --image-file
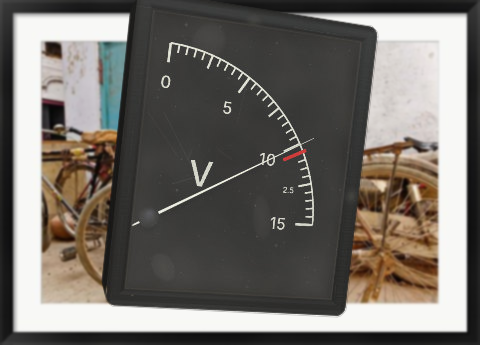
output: value=10 unit=V
